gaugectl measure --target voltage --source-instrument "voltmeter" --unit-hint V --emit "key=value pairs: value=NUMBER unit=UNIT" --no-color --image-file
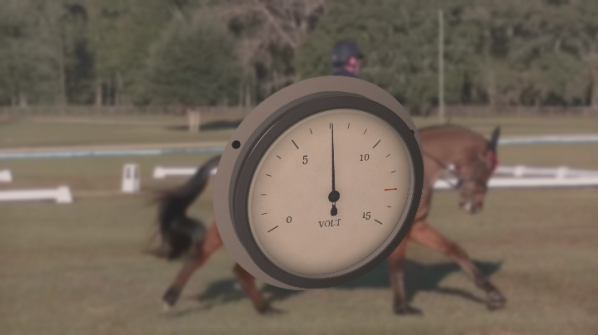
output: value=7 unit=V
